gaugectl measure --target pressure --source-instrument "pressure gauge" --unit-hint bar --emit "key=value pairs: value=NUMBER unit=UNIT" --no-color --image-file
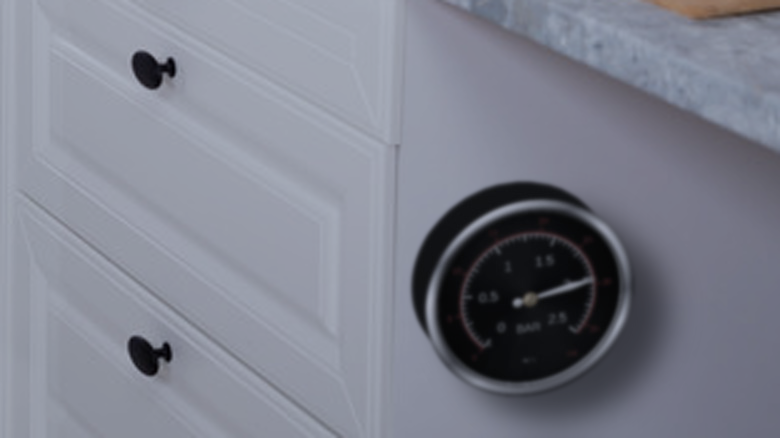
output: value=2 unit=bar
